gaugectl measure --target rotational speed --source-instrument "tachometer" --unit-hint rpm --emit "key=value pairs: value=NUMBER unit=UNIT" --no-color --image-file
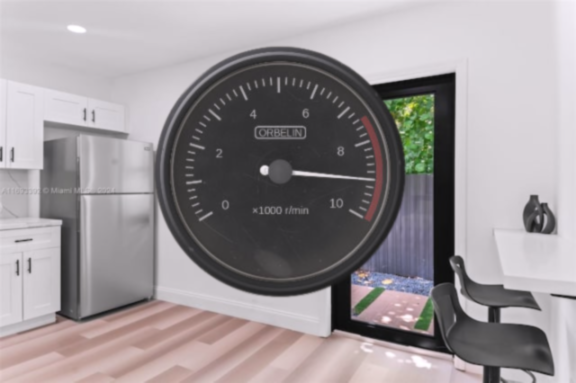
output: value=9000 unit=rpm
